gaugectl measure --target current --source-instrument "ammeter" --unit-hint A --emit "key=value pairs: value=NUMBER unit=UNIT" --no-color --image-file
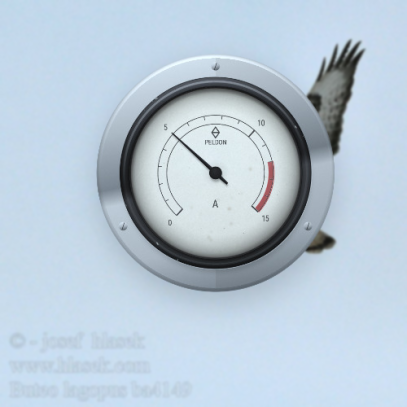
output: value=5 unit=A
